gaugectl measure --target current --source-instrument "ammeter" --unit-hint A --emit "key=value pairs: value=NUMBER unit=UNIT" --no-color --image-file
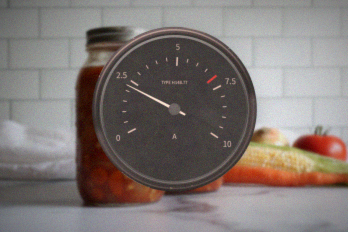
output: value=2.25 unit=A
